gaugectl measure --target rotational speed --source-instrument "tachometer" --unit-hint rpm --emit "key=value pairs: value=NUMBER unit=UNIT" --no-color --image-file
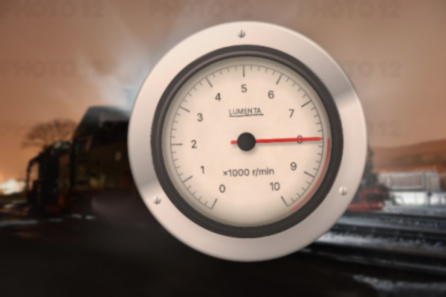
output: value=8000 unit=rpm
